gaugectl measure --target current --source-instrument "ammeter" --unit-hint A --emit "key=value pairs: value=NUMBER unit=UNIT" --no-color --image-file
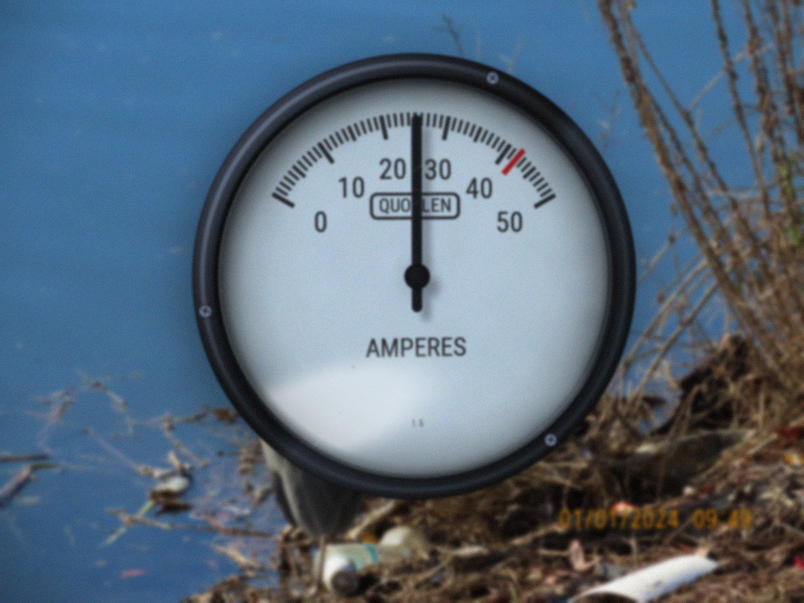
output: value=25 unit=A
